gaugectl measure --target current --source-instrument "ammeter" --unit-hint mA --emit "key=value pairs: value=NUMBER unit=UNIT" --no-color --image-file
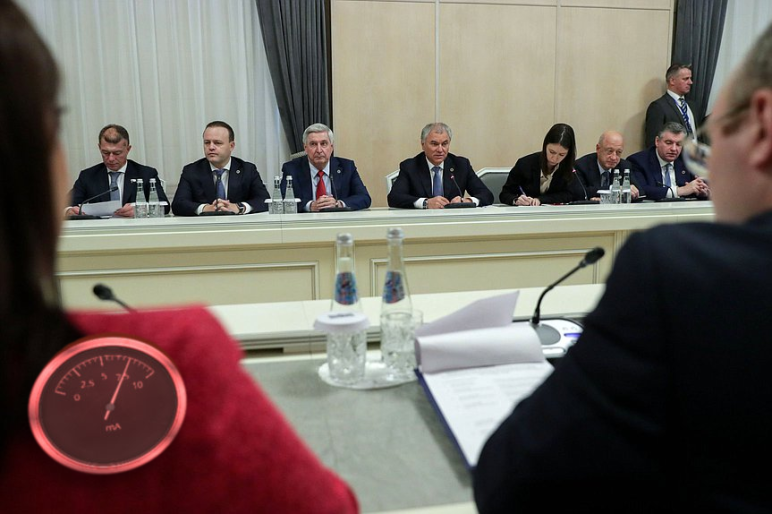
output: value=7.5 unit=mA
